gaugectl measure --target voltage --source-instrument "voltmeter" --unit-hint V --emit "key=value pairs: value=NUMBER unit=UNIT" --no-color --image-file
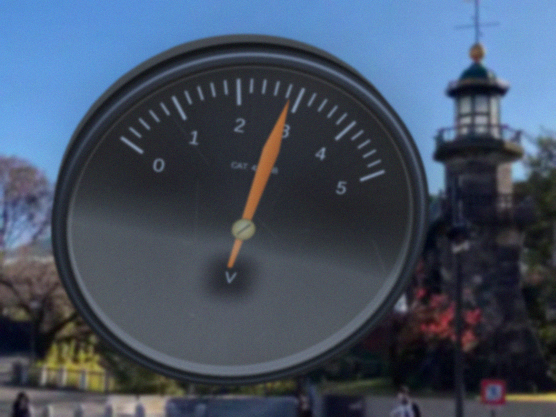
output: value=2.8 unit=V
